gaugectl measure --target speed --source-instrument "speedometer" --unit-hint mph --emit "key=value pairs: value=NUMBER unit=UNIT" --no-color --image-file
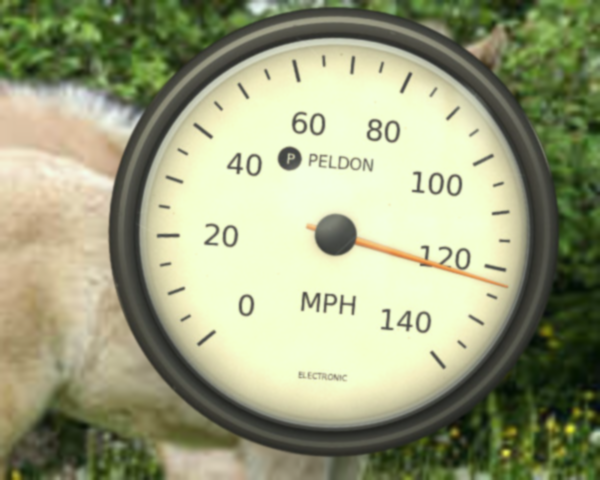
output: value=122.5 unit=mph
